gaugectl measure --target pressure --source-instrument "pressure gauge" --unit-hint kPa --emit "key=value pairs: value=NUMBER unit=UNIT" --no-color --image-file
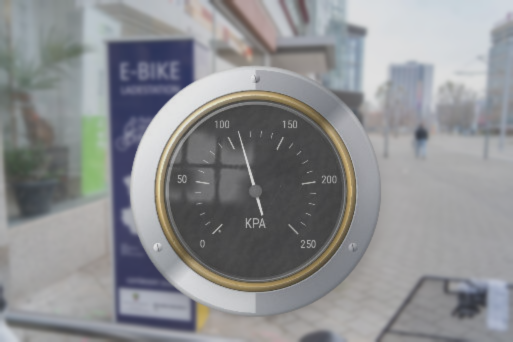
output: value=110 unit=kPa
